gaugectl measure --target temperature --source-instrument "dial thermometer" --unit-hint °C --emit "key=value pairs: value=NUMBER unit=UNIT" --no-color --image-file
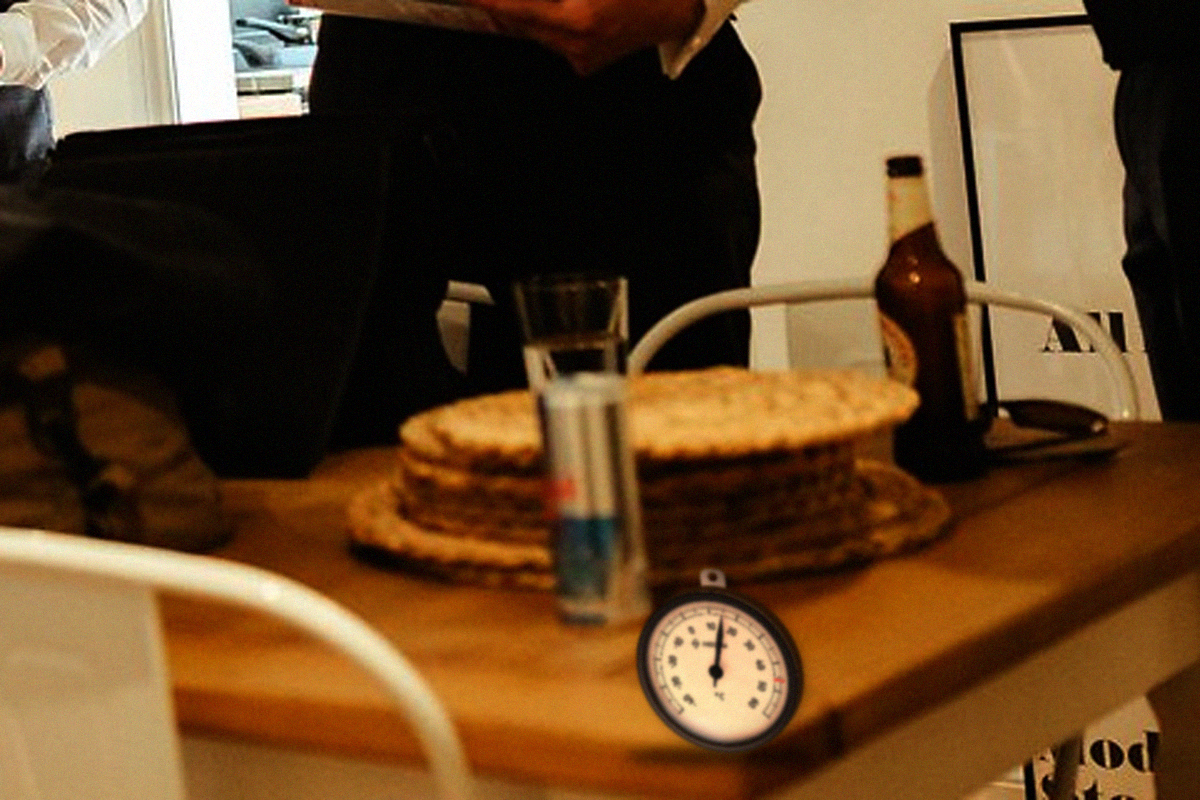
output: value=15 unit=°C
